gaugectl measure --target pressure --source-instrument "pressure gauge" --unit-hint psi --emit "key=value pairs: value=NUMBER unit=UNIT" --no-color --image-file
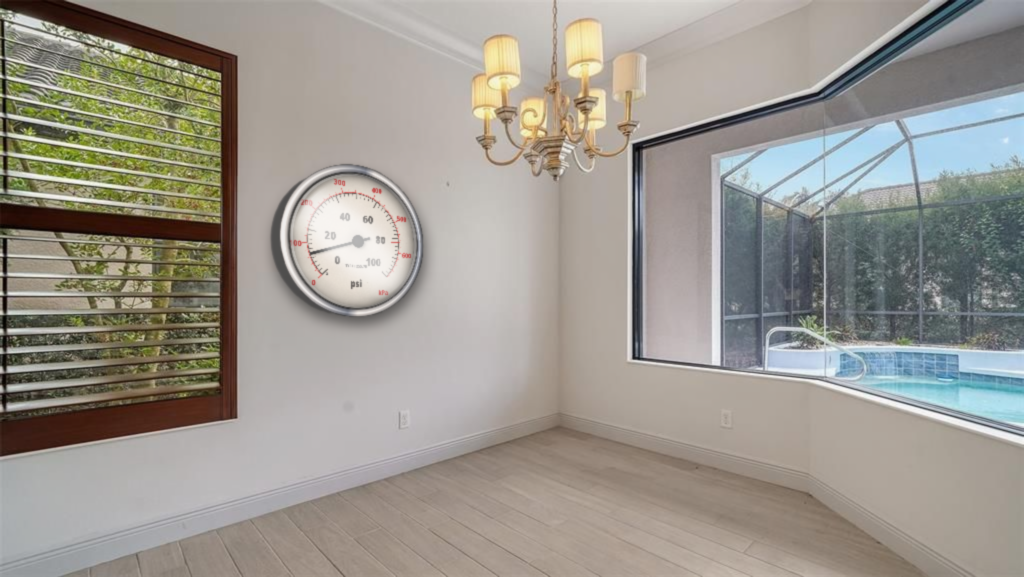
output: value=10 unit=psi
